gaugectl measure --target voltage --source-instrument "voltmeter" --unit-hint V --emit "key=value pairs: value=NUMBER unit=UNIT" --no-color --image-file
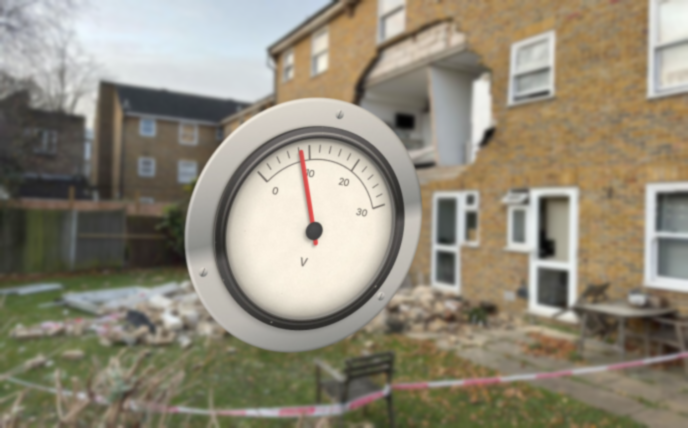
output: value=8 unit=V
